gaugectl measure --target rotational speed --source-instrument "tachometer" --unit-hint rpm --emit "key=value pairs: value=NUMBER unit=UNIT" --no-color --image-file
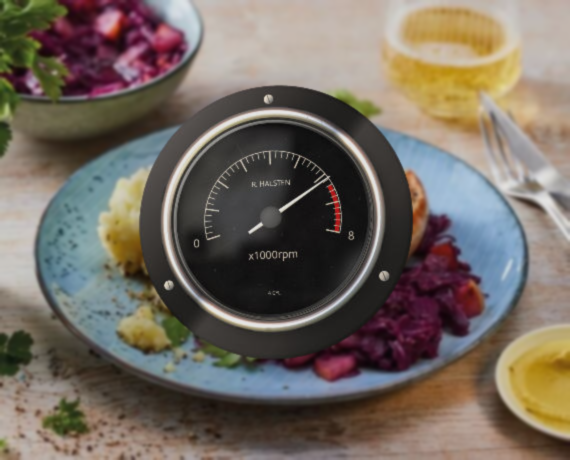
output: value=6200 unit=rpm
